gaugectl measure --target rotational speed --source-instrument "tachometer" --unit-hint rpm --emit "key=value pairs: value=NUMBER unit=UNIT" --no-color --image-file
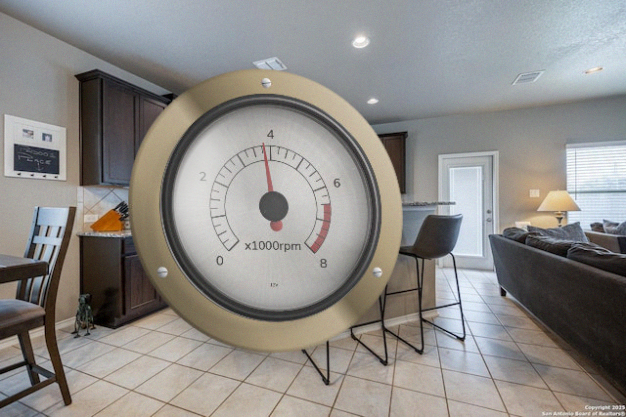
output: value=3750 unit=rpm
